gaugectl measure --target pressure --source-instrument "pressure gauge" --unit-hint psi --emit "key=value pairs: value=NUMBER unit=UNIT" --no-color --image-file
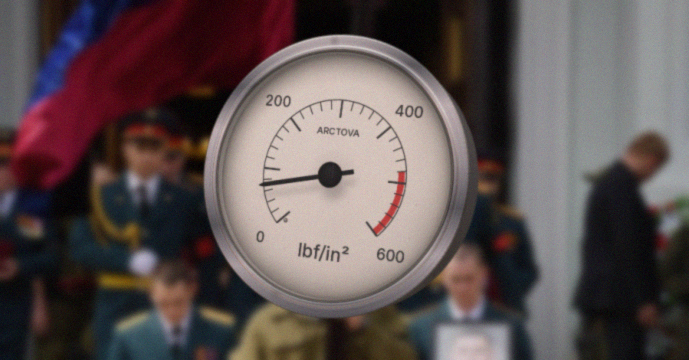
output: value=70 unit=psi
